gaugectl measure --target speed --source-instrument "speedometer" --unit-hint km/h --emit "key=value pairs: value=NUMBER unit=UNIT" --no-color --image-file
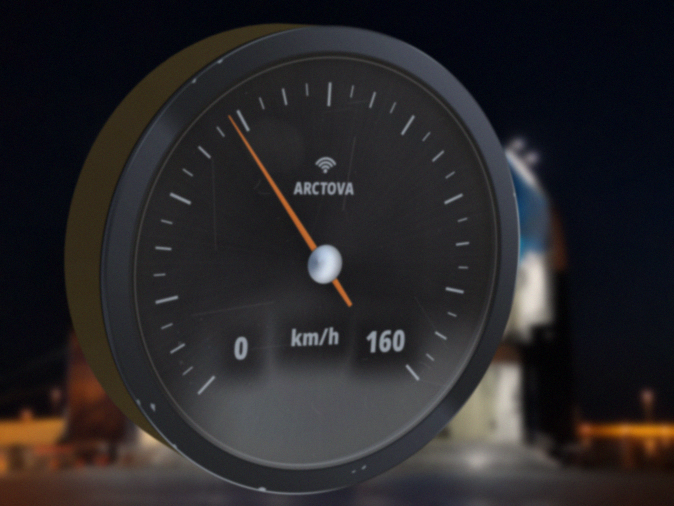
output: value=57.5 unit=km/h
